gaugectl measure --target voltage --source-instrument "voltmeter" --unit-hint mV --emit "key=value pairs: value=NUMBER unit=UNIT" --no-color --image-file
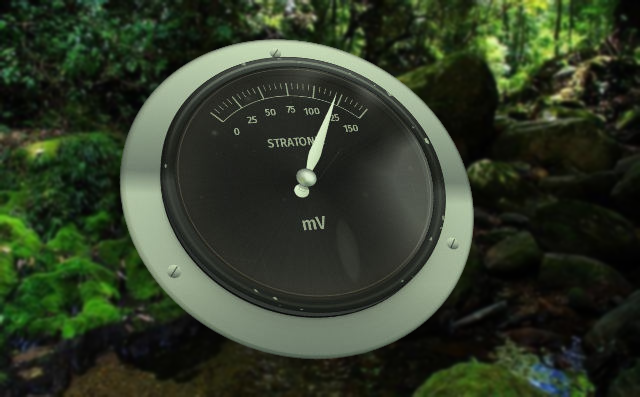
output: value=120 unit=mV
